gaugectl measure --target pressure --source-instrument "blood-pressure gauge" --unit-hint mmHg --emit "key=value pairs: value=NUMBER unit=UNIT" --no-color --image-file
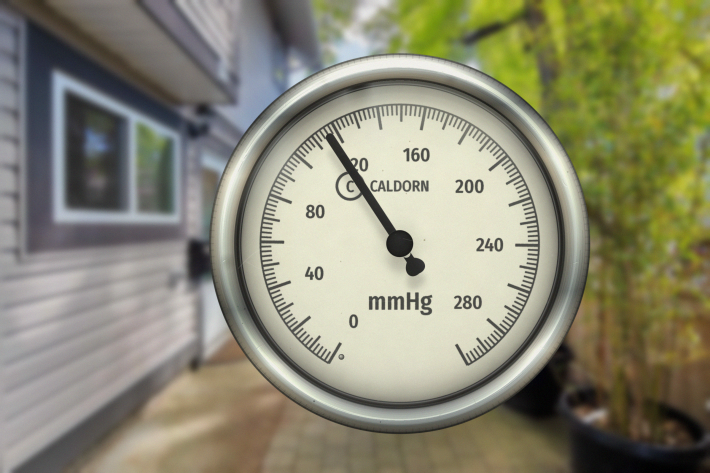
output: value=116 unit=mmHg
